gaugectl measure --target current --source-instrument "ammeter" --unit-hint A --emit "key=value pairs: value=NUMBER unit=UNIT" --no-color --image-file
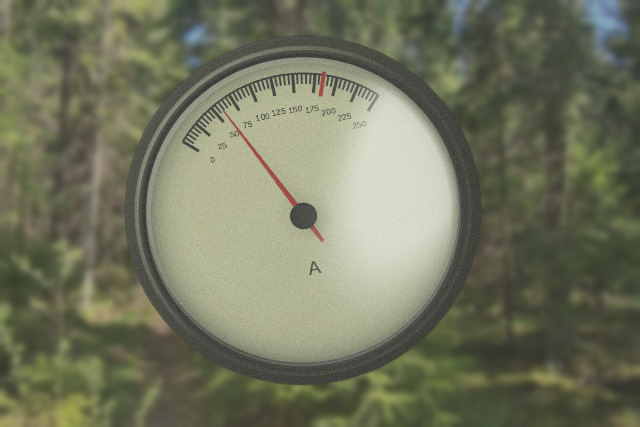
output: value=60 unit=A
